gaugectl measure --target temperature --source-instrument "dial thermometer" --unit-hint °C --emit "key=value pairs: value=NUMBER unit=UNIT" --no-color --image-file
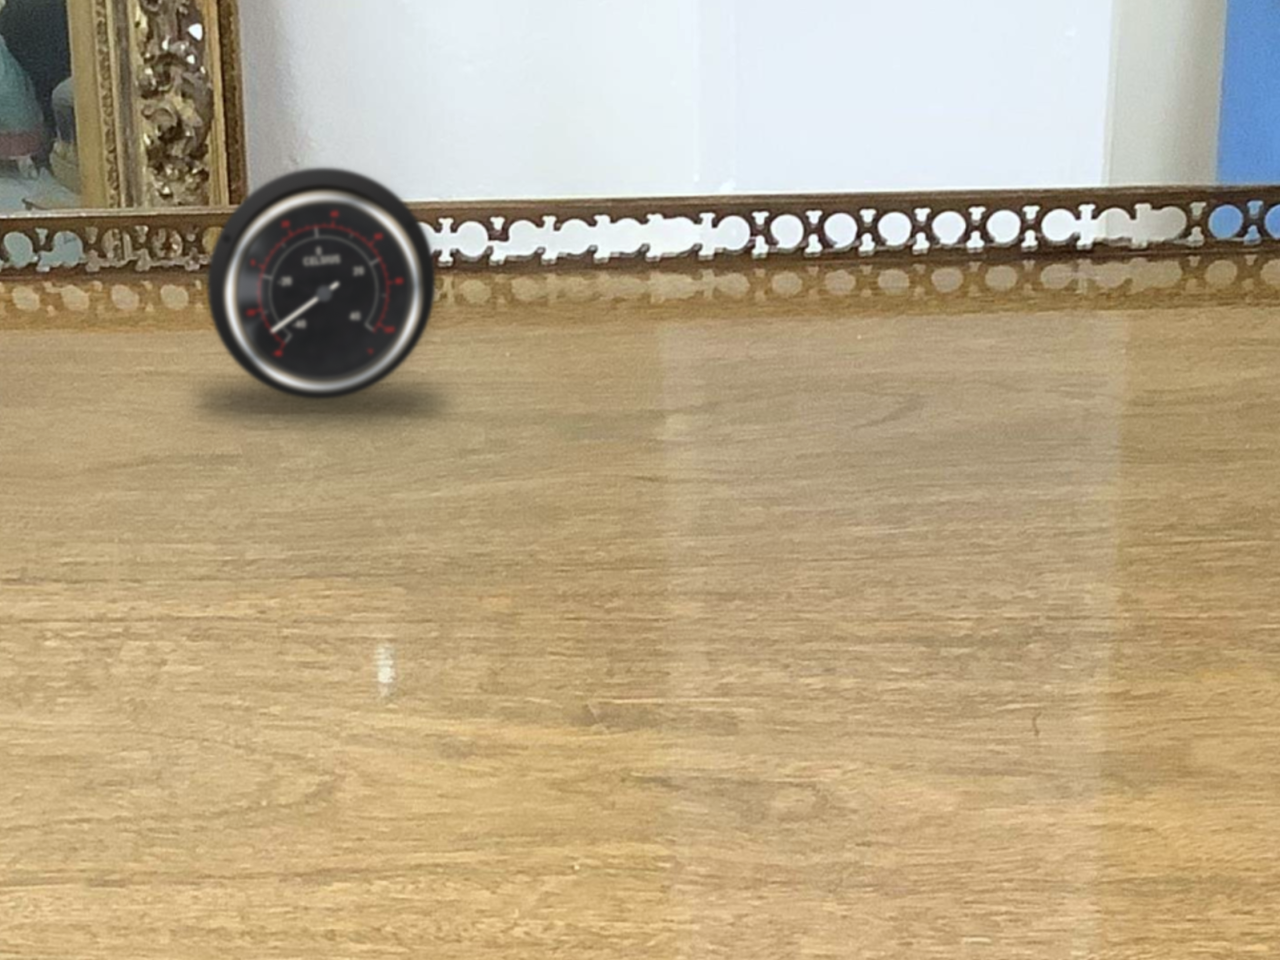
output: value=-35 unit=°C
